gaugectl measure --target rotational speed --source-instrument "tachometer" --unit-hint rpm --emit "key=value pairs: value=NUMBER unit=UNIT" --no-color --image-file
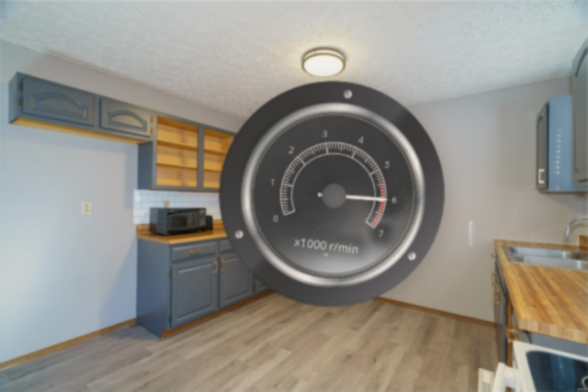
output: value=6000 unit=rpm
